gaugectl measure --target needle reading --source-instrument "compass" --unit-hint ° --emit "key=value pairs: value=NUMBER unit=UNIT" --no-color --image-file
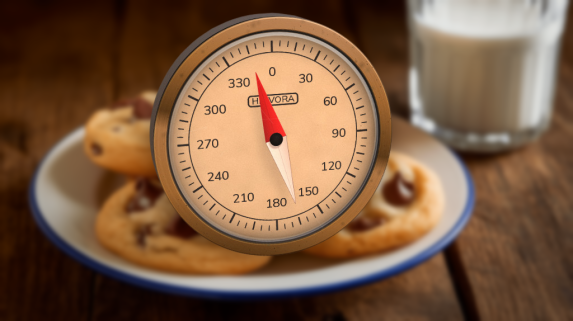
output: value=345 unit=°
